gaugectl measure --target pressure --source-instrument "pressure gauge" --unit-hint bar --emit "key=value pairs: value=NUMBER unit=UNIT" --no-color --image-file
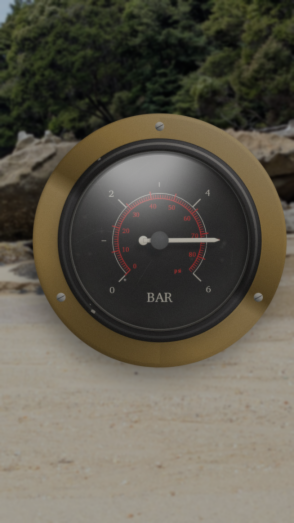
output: value=5 unit=bar
